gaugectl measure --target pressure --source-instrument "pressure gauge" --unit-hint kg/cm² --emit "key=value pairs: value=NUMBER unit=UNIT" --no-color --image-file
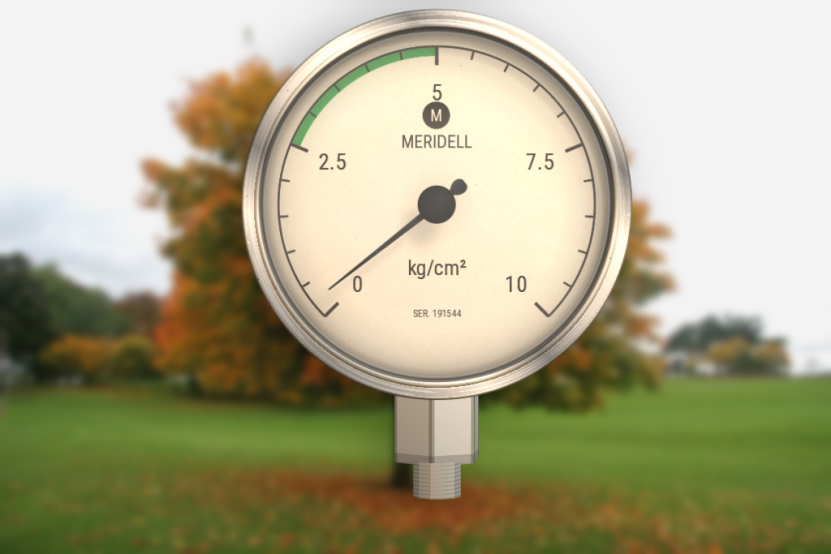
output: value=0.25 unit=kg/cm²
